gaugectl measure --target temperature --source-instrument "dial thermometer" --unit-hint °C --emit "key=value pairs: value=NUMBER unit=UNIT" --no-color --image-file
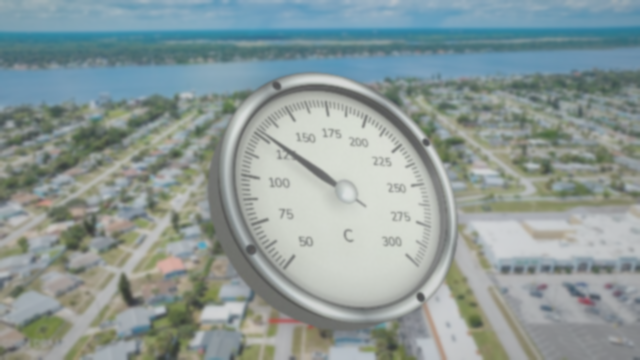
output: value=125 unit=°C
